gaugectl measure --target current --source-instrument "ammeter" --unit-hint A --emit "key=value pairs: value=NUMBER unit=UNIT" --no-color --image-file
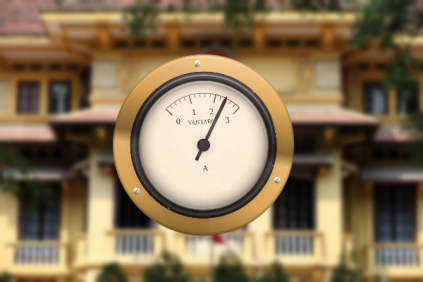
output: value=2.4 unit=A
